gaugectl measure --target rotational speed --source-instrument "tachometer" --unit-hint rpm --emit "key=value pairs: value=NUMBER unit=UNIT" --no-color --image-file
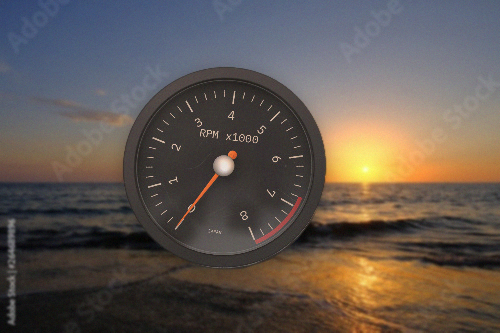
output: value=0 unit=rpm
